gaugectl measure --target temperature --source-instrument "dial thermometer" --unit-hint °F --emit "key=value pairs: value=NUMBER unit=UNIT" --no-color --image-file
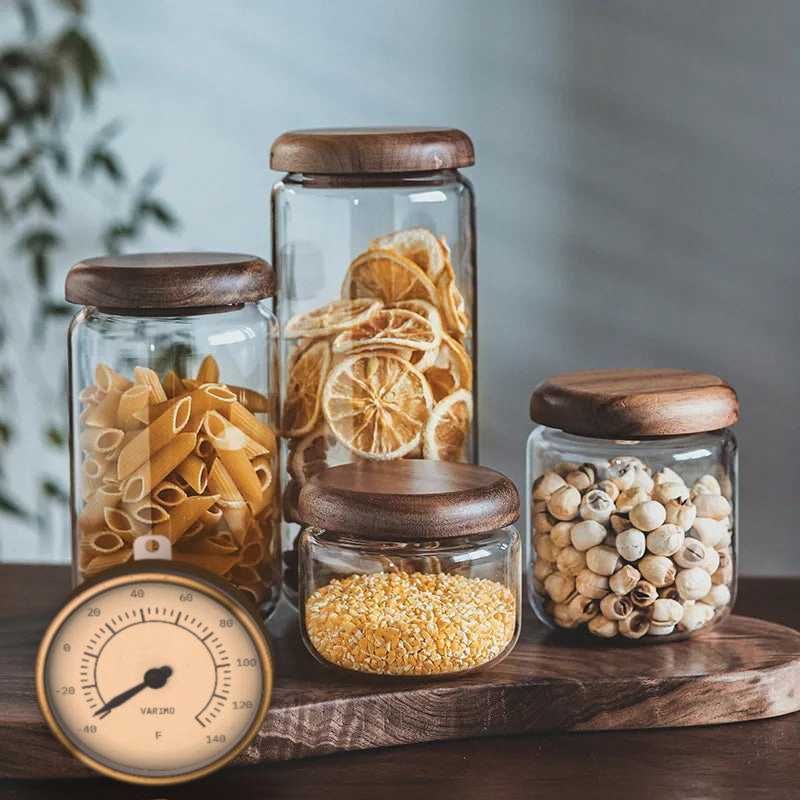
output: value=-36 unit=°F
